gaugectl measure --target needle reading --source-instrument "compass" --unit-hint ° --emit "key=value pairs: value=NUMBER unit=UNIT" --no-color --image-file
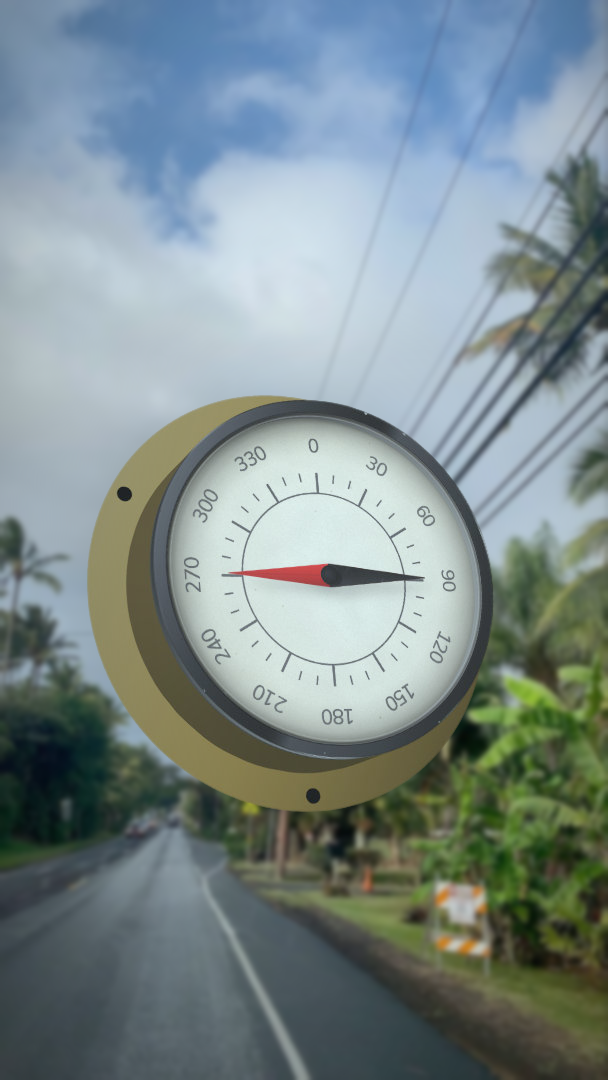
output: value=270 unit=°
